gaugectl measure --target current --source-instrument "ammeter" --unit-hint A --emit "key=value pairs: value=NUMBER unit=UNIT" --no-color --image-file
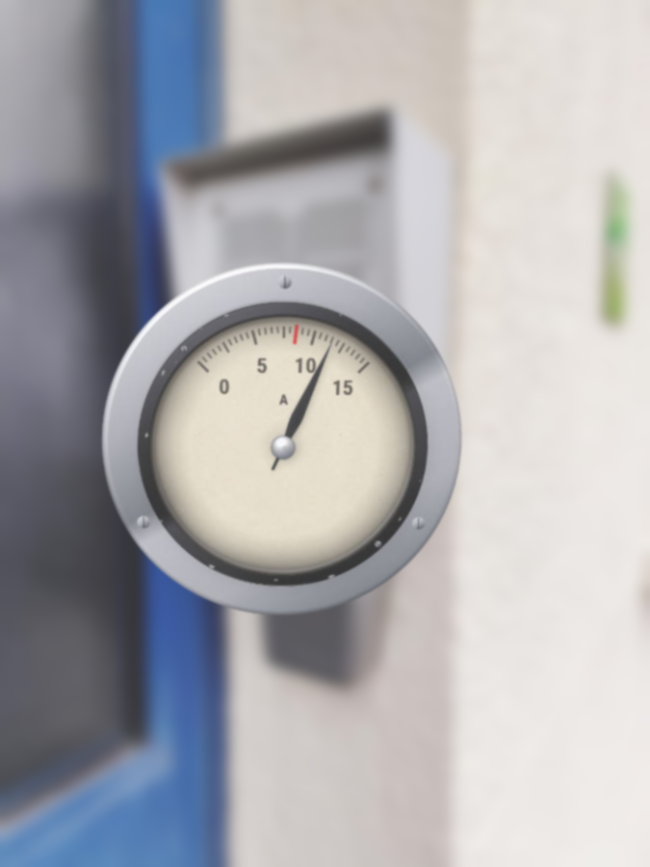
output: value=11.5 unit=A
